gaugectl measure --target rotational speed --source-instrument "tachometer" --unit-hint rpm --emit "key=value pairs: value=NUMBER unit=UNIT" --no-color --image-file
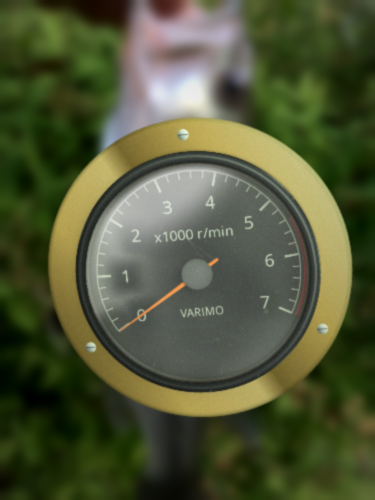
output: value=0 unit=rpm
